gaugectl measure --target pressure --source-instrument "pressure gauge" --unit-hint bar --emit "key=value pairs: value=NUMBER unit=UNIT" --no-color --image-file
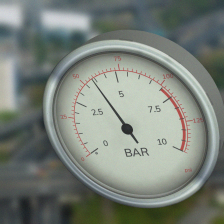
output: value=4 unit=bar
